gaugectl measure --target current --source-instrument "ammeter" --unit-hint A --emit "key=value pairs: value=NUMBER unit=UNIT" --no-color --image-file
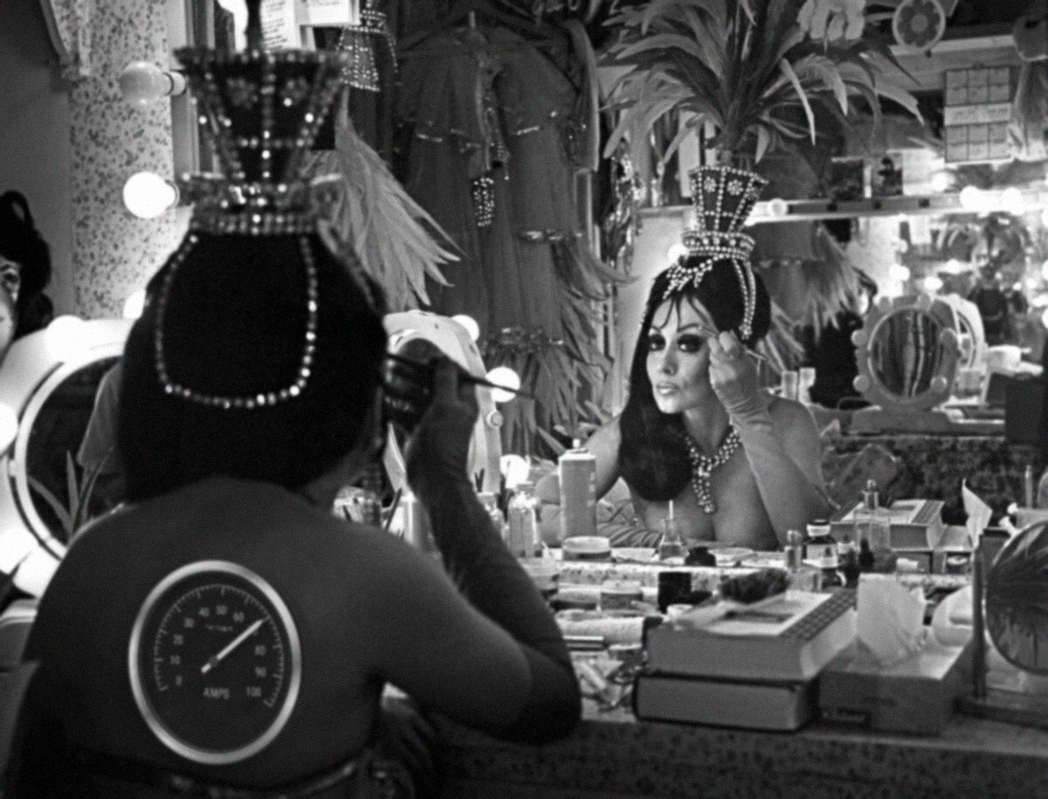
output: value=70 unit=A
